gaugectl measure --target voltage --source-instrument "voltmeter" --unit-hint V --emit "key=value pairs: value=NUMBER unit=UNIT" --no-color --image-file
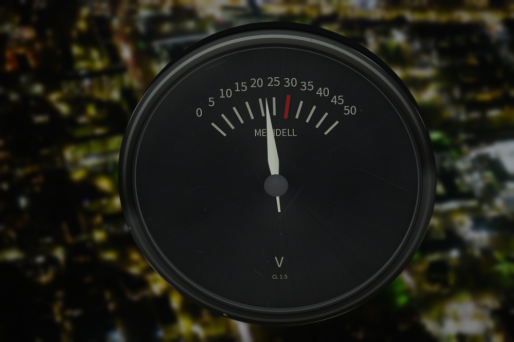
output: value=22.5 unit=V
